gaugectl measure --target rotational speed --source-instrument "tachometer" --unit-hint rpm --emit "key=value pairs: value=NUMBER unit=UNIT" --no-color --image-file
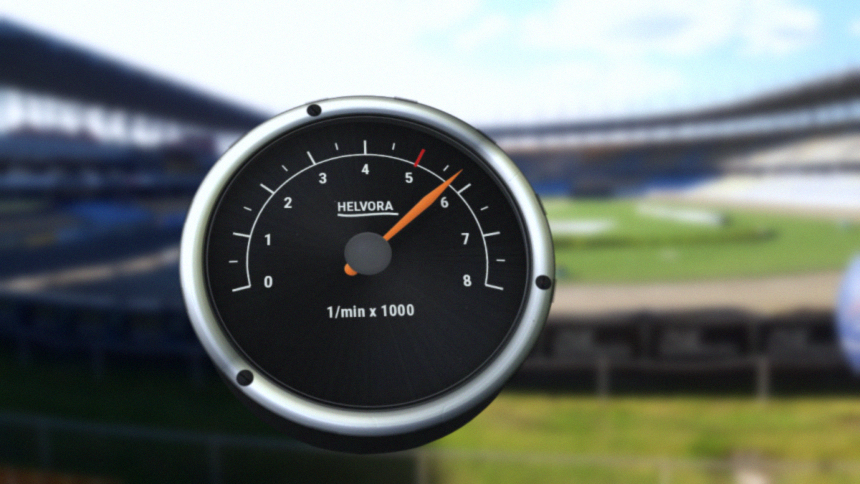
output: value=5750 unit=rpm
